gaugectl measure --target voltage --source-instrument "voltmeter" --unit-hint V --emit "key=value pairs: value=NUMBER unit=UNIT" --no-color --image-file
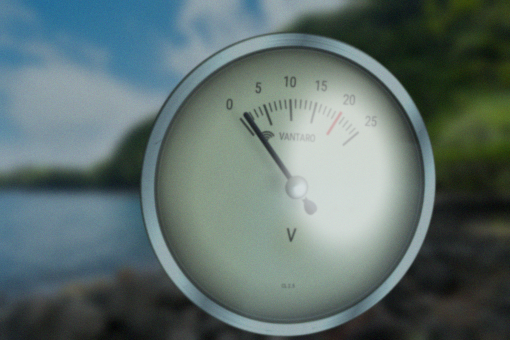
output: value=1 unit=V
